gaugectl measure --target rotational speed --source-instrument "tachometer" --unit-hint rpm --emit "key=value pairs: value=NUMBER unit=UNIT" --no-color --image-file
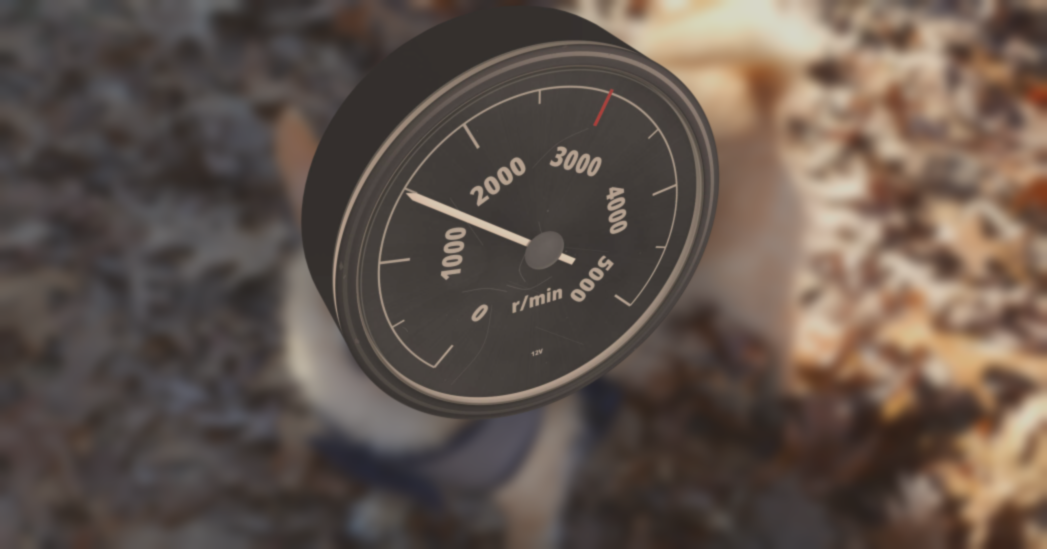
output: value=1500 unit=rpm
